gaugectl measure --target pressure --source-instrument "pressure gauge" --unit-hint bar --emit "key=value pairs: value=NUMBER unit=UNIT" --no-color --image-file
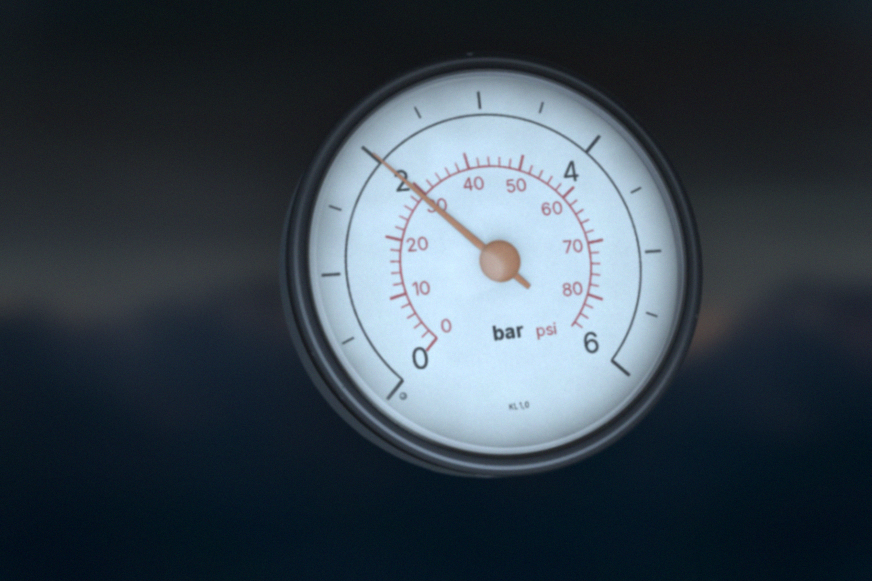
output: value=2 unit=bar
